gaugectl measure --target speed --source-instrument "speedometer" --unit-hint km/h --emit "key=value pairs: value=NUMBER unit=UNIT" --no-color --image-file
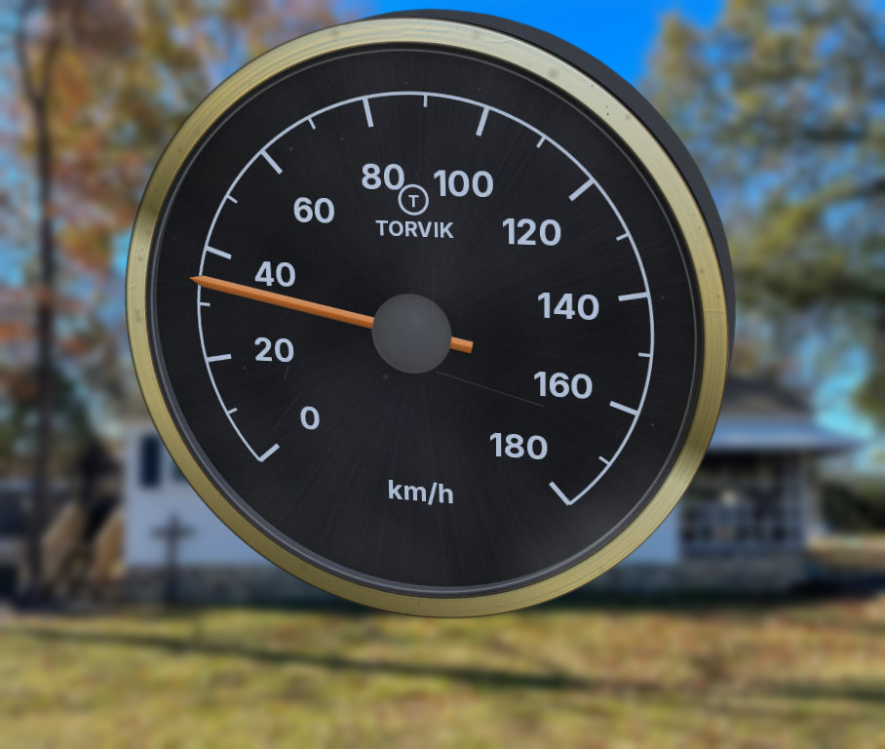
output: value=35 unit=km/h
